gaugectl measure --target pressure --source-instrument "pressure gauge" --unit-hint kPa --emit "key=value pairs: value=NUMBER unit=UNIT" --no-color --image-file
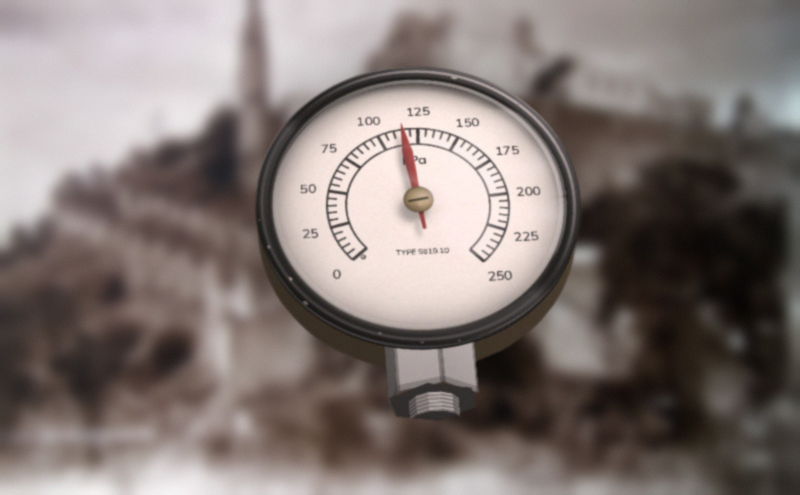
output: value=115 unit=kPa
